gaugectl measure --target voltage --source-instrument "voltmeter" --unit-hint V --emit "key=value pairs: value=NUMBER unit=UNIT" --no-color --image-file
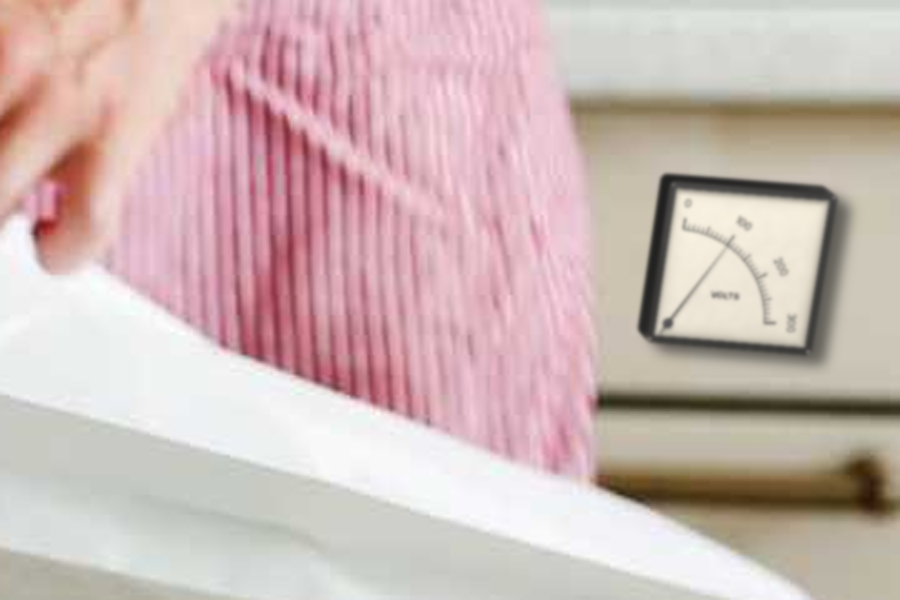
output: value=100 unit=V
